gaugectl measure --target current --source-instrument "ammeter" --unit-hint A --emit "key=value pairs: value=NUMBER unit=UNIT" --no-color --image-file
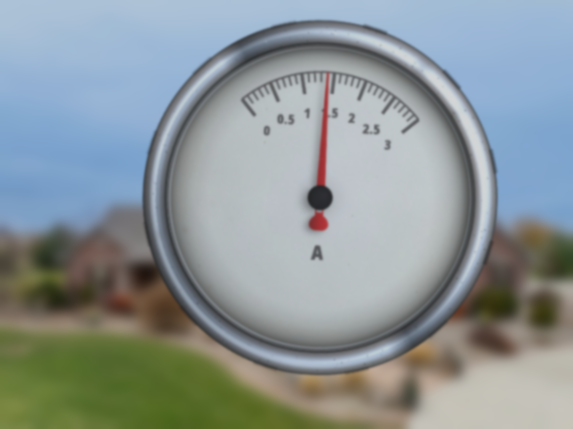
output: value=1.4 unit=A
